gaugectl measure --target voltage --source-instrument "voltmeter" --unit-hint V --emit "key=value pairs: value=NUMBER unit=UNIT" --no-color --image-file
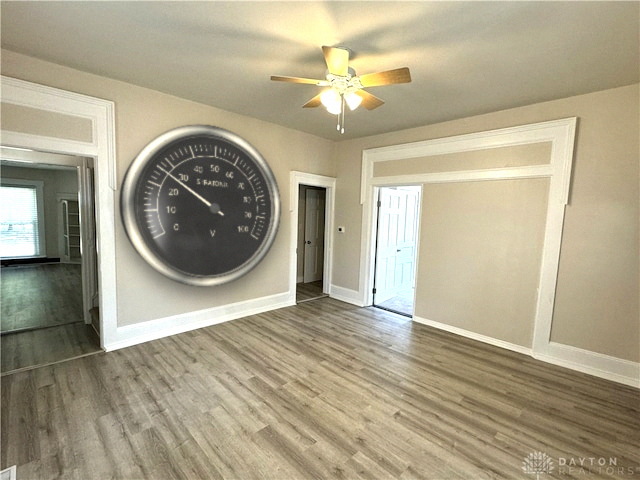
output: value=26 unit=V
